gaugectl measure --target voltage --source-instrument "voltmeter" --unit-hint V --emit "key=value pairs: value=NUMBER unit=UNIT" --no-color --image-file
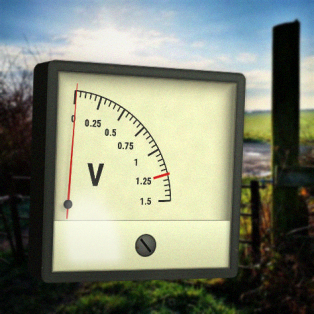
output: value=0 unit=V
